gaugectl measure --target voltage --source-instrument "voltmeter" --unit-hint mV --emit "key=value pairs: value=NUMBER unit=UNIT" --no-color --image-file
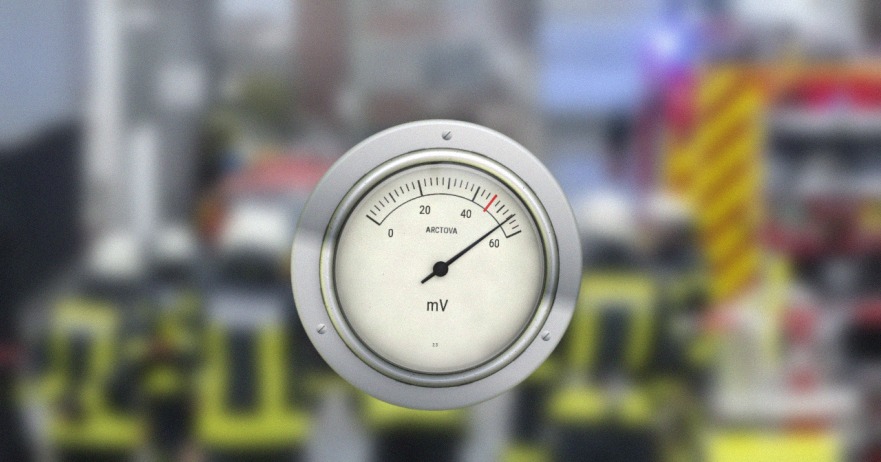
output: value=54 unit=mV
